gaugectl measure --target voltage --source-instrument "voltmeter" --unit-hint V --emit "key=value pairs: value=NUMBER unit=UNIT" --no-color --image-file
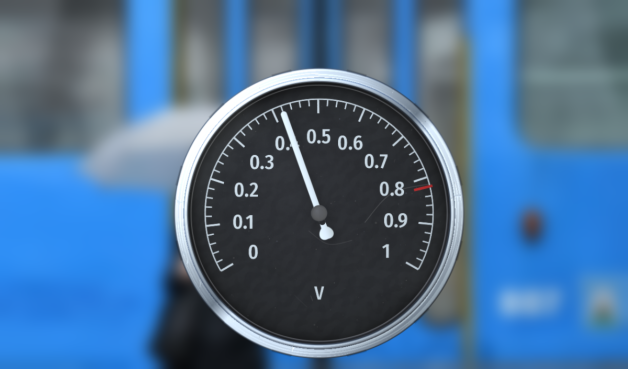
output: value=0.42 unit=V
